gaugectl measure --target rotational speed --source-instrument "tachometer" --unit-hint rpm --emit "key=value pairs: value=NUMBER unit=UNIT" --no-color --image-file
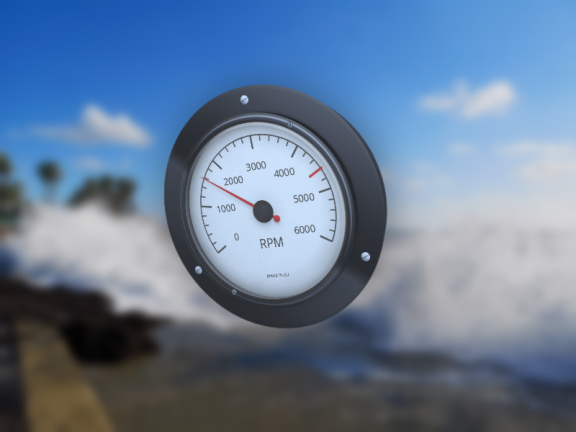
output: value=1600 unit=rpm
